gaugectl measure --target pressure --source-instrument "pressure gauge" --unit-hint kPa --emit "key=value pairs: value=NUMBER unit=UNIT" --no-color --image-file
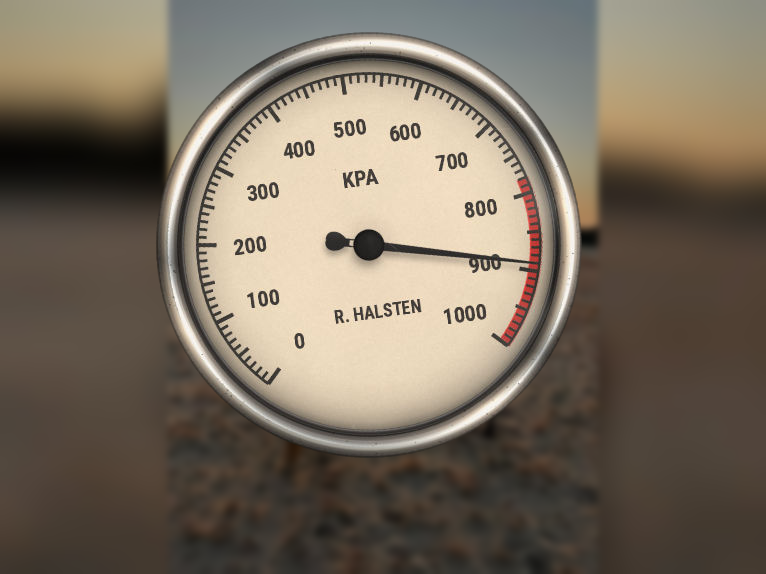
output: value=890 unit=kPa
